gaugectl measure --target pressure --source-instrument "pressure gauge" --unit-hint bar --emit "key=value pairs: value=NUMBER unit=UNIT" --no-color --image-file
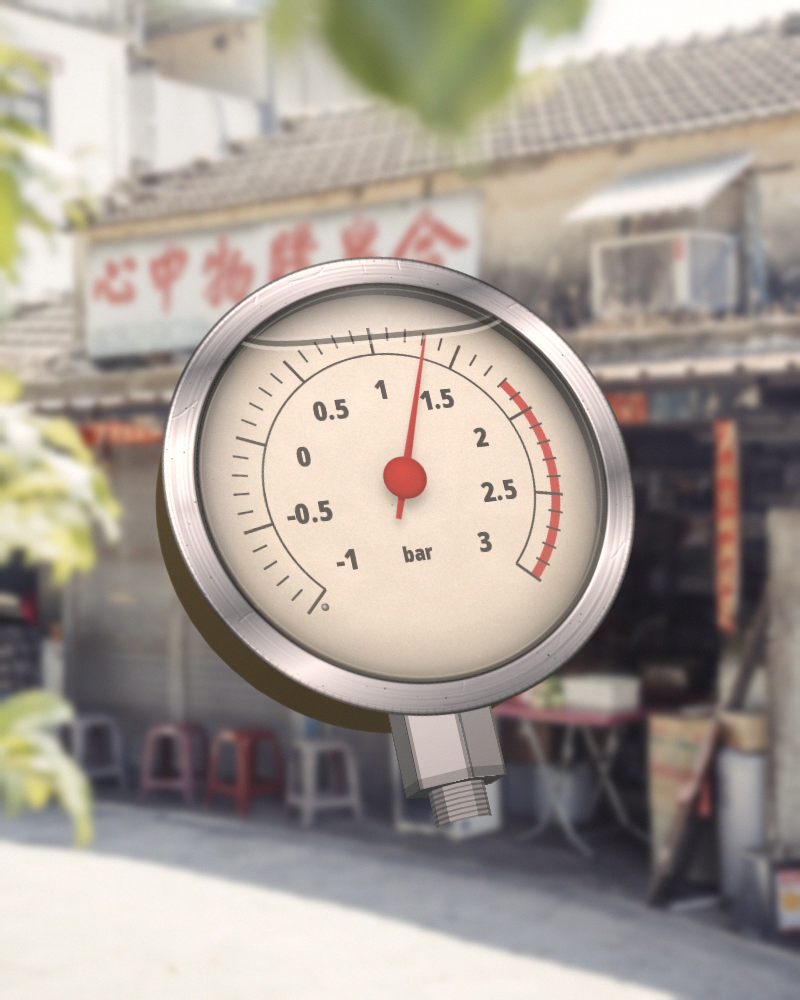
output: value=1.3 unit=bar
